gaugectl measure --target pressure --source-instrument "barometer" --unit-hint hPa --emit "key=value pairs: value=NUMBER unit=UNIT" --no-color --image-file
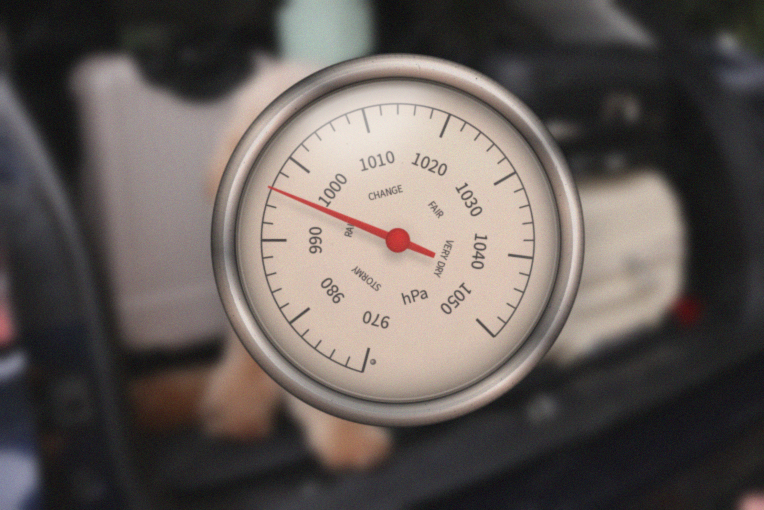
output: value=996 unit=hPa
